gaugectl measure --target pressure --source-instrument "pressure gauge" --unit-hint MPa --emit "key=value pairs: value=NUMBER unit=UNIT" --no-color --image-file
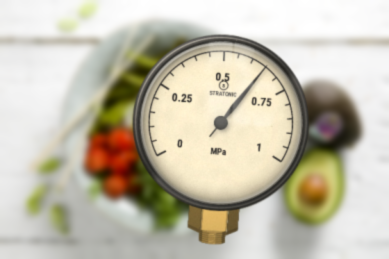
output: value=0.65 unit=MPa
